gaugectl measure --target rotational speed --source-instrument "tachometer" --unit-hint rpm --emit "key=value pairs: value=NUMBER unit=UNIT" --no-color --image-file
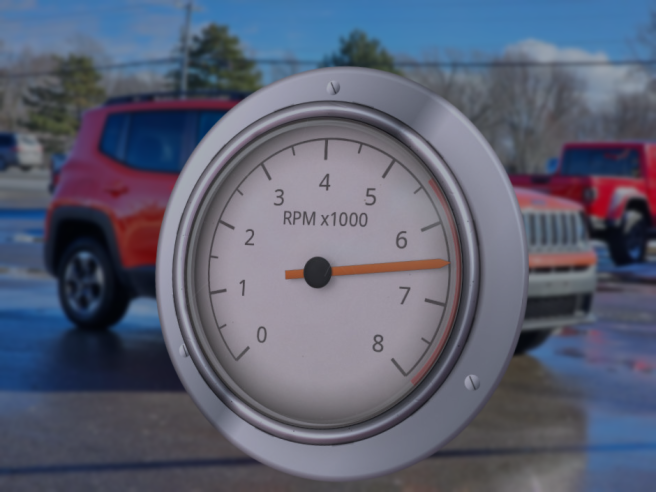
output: value=6500 unit=rpm
